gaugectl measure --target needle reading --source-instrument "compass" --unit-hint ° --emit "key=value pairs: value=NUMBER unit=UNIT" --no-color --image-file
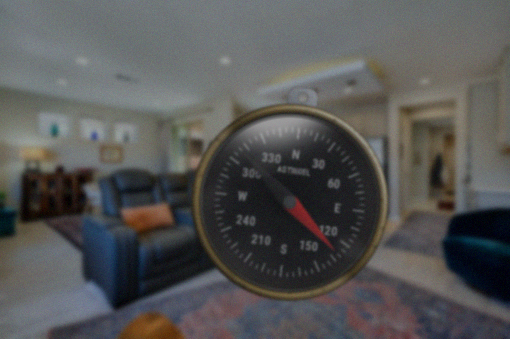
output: value=130 unit=°
